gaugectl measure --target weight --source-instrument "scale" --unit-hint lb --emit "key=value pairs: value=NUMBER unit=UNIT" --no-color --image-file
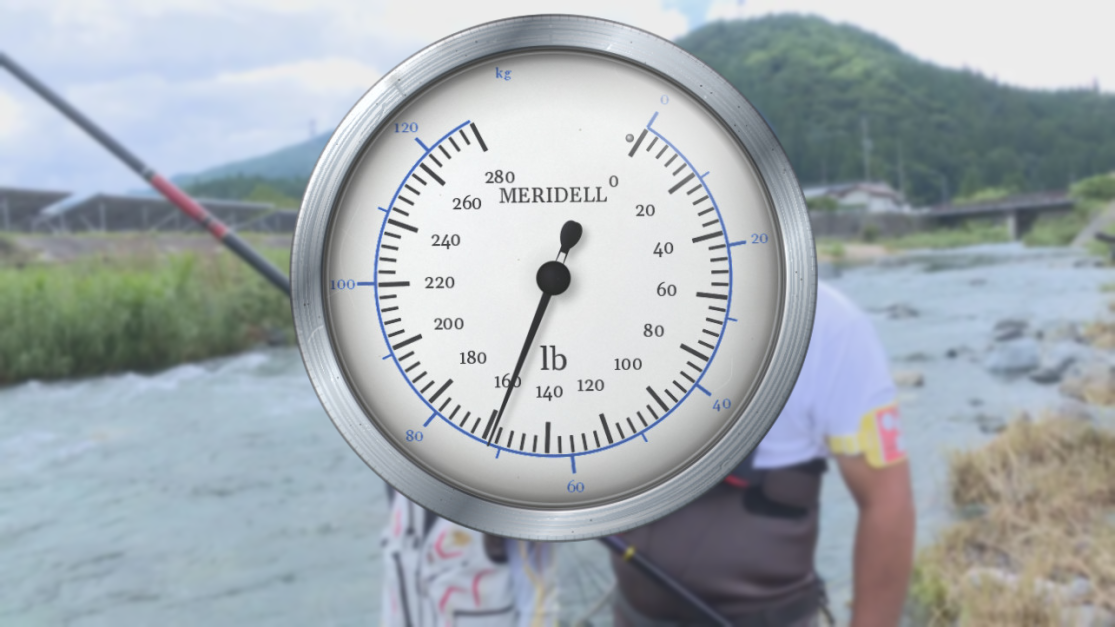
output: value=158 unit=lb
